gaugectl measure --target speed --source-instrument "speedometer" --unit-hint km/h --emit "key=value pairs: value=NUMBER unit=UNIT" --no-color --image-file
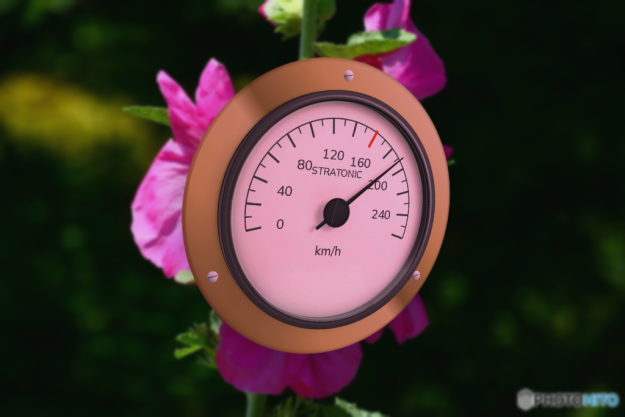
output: value=190 unit=km/h
